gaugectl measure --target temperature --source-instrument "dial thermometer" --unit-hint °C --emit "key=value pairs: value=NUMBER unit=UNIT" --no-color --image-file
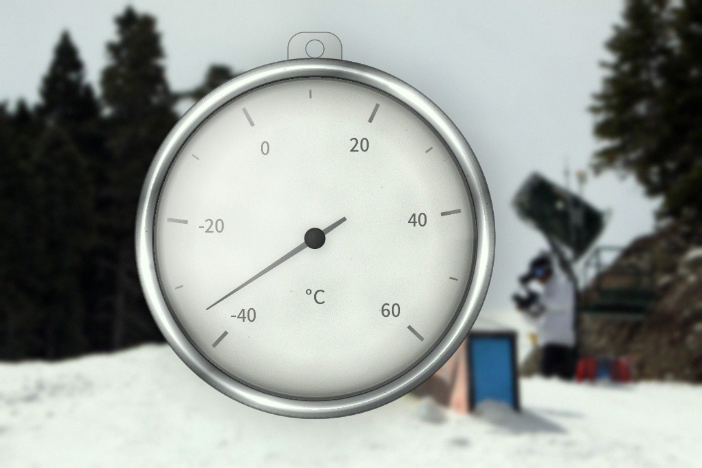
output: value=-35 unit=°C
